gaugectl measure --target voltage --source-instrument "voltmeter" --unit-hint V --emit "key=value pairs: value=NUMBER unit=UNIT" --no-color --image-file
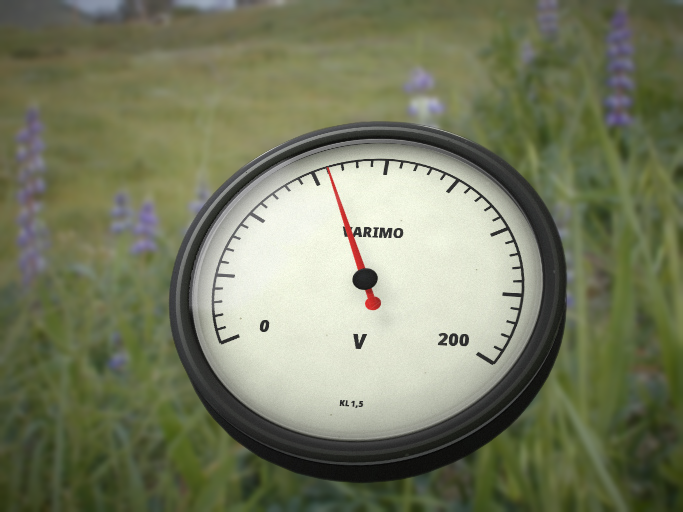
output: value=80 unit=V
